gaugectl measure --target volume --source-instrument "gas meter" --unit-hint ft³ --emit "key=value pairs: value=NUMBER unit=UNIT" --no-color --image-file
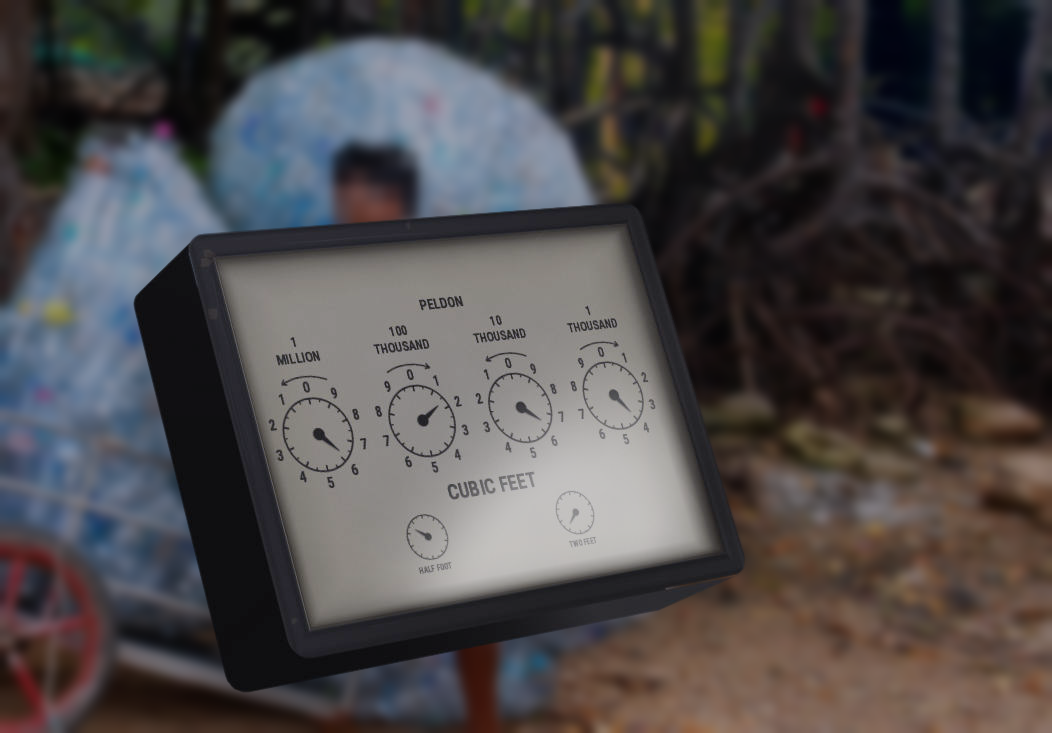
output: value=616400 unit=ft³
